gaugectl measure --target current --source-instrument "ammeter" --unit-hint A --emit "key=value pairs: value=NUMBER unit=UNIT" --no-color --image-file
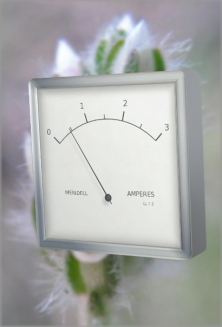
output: value=0.5 unit=A
